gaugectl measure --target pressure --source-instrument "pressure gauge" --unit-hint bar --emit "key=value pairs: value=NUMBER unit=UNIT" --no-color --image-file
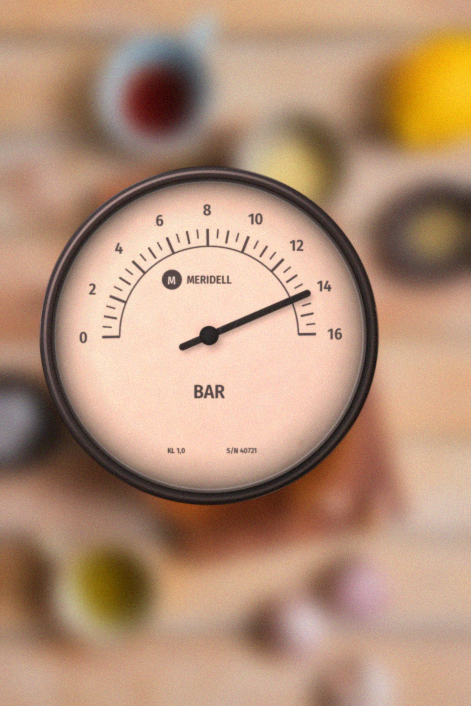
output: value=14 unit=bar
